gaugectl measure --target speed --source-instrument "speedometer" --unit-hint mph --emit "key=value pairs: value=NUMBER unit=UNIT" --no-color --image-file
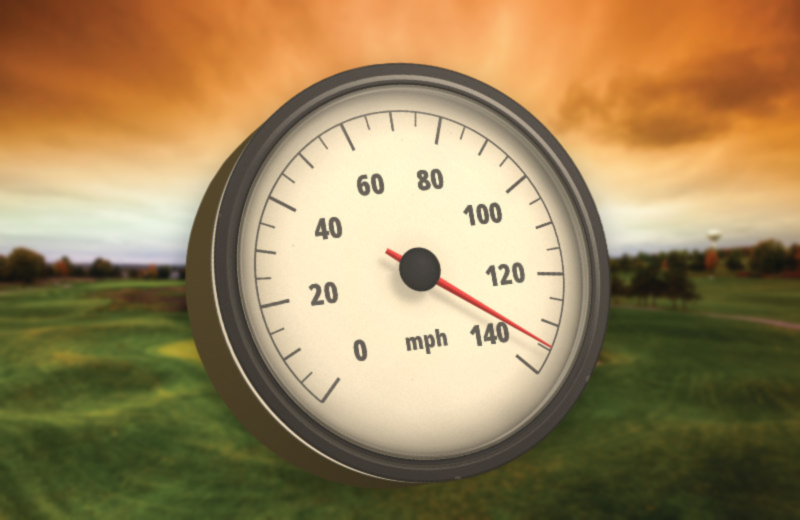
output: value=135 unit=mph
